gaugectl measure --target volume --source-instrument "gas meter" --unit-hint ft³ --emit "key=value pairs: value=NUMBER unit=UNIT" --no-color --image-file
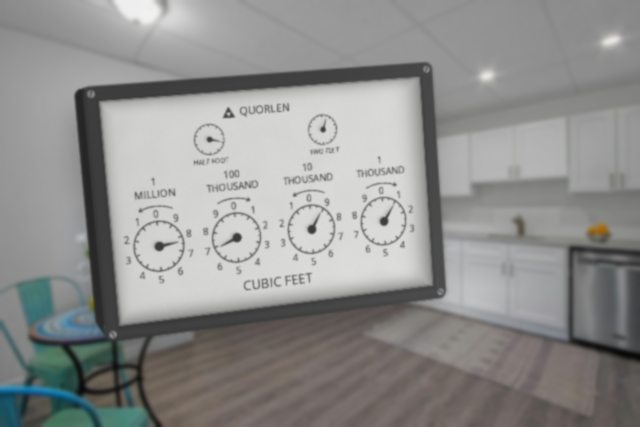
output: value=769100 unit=ft³
